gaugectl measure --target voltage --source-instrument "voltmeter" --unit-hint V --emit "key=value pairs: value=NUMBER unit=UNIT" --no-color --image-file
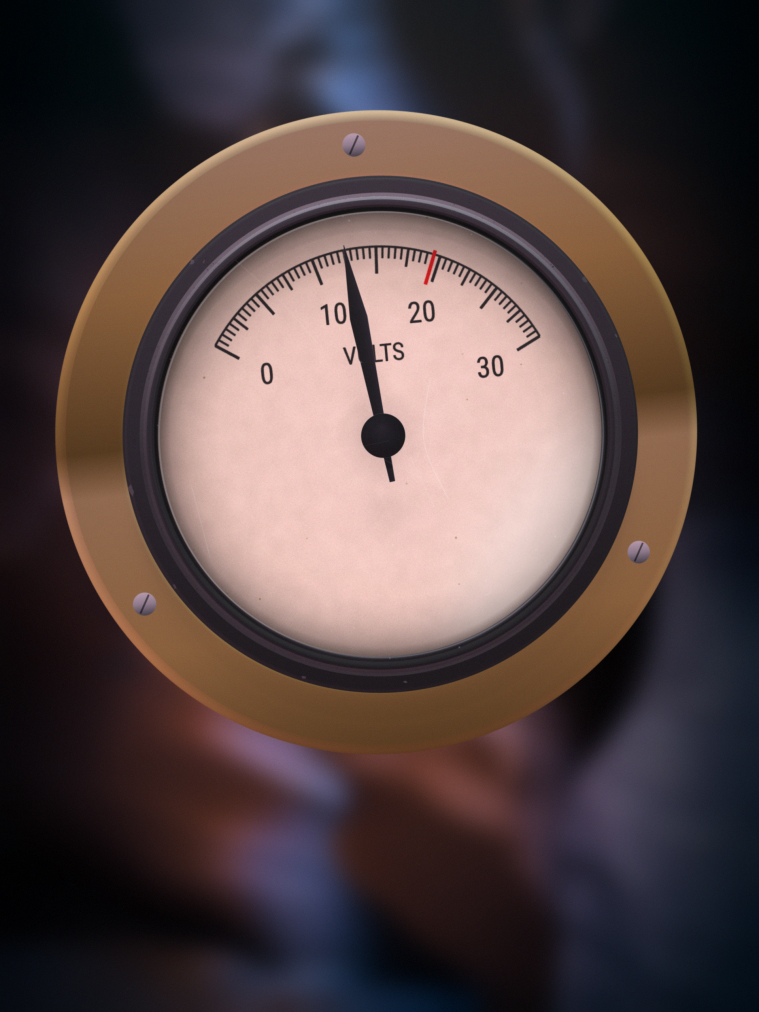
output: value=12.5 unit=V
